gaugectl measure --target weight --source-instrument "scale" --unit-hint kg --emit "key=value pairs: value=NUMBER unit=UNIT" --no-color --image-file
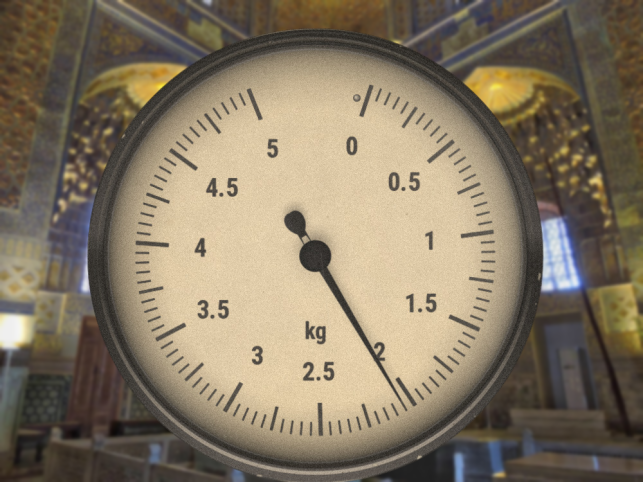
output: value=2.05 unit=kg
